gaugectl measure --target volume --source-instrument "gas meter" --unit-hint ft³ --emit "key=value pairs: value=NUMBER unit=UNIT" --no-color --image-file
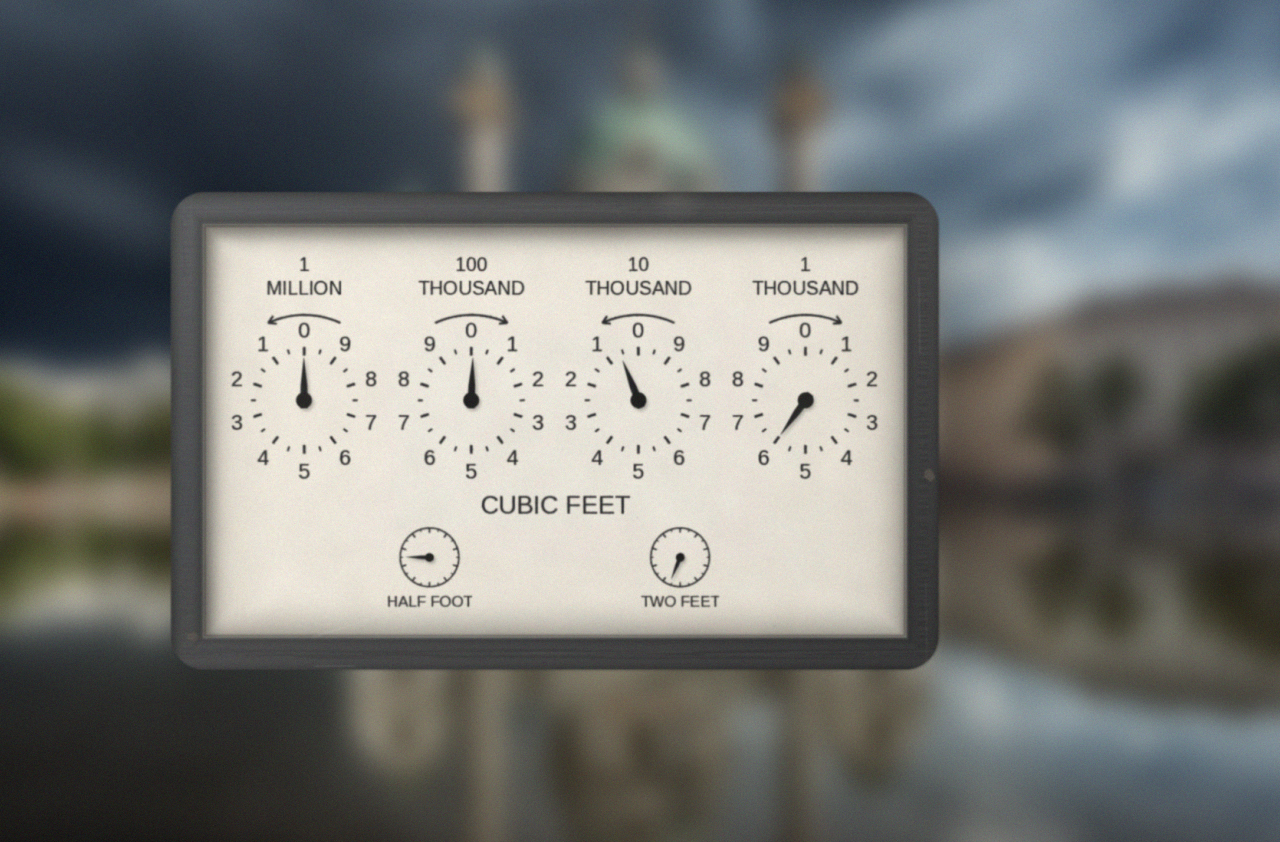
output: value=600 unit=ft³
